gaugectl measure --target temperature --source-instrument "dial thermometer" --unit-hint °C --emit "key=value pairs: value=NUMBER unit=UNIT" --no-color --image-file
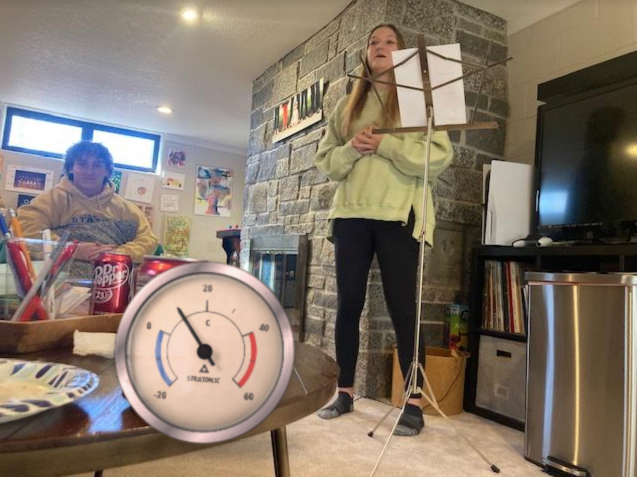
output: value=10 unit=°C
